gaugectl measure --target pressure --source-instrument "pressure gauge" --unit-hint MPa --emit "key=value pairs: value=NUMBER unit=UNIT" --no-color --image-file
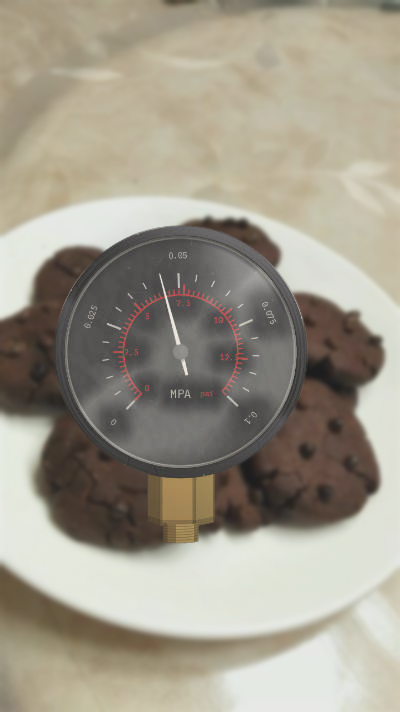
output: value=0.045 unit=MPa
